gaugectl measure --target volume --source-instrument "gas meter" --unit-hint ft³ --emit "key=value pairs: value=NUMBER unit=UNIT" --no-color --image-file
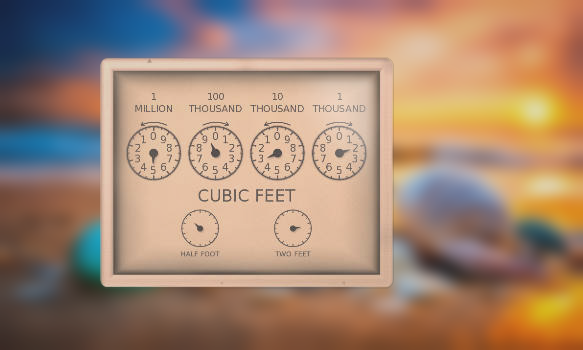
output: value=493200 unit=ft³
